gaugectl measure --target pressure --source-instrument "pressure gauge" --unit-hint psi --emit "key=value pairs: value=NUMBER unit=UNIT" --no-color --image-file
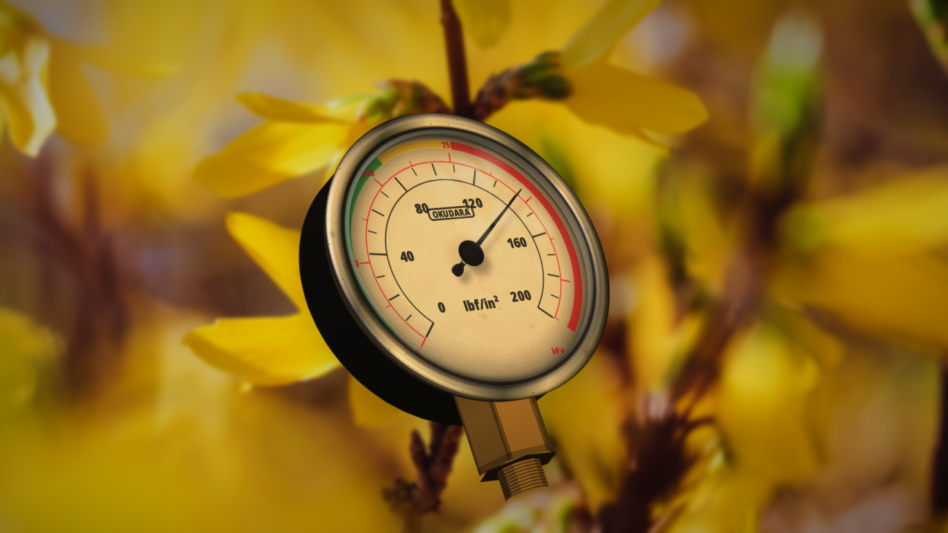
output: value=140 unit=psi
